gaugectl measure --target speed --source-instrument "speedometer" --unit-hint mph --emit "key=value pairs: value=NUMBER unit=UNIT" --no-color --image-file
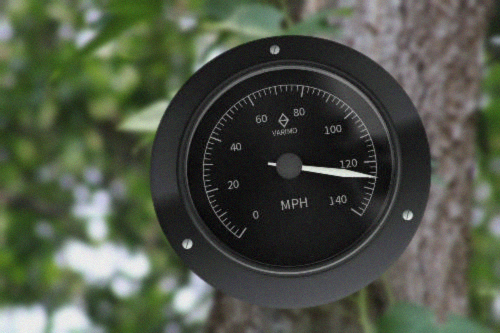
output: value=126 unit=mph
